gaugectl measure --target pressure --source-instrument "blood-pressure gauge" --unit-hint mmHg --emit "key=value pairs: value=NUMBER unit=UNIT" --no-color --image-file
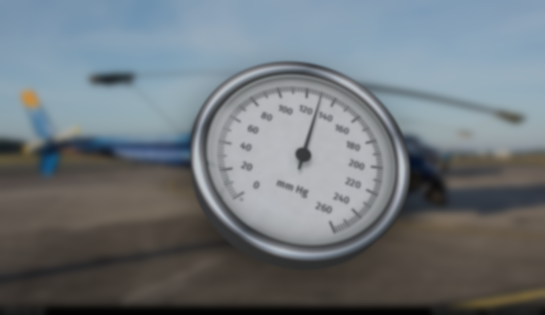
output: value=130 unit=mmHg
